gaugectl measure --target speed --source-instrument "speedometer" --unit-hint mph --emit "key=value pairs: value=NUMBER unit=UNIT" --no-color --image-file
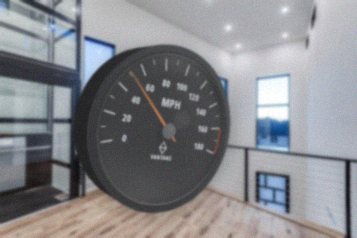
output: value=50 unit=mph
